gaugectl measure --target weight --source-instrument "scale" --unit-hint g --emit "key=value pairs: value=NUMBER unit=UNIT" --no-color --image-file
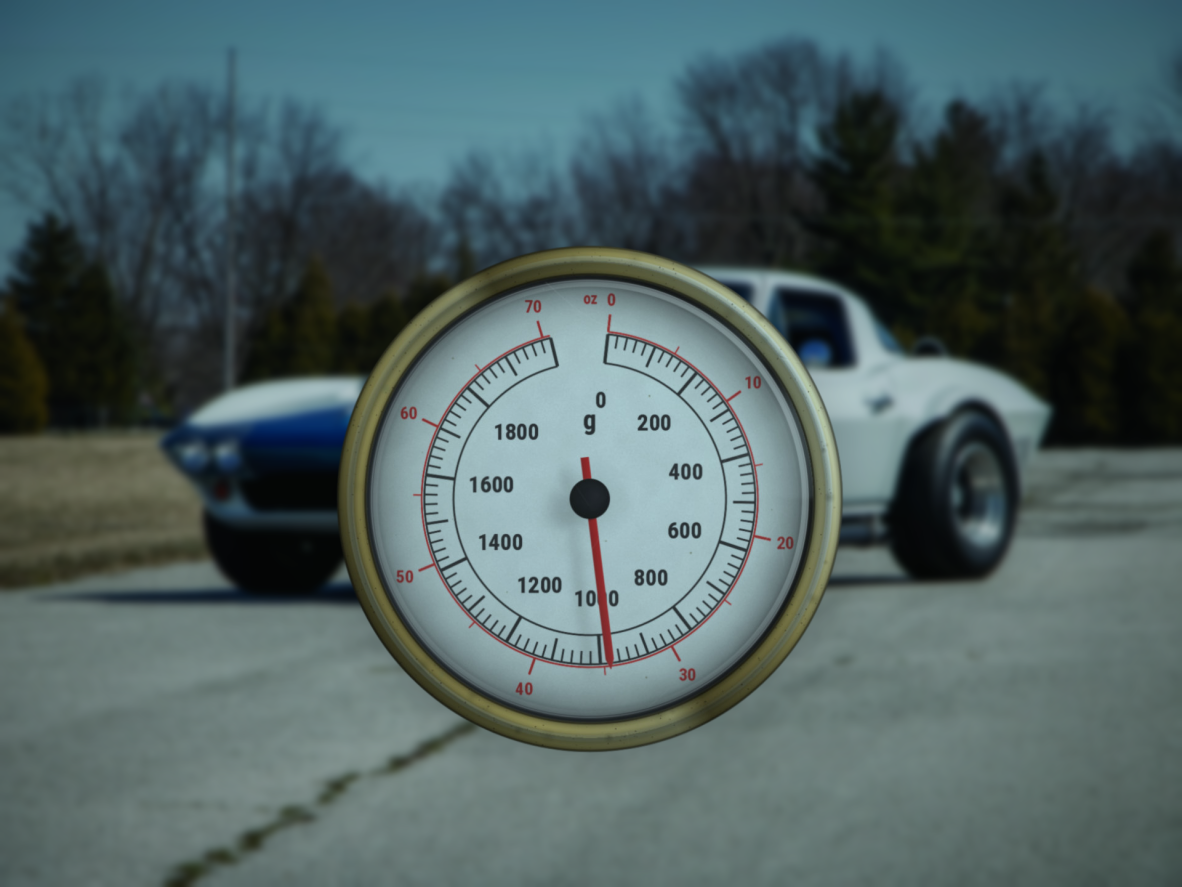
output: value=980 unit=g
